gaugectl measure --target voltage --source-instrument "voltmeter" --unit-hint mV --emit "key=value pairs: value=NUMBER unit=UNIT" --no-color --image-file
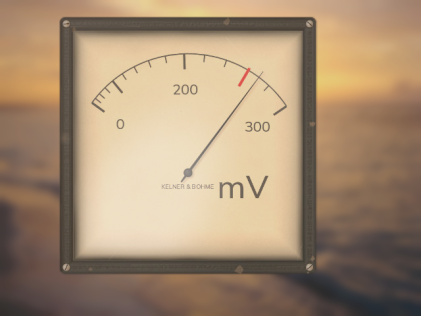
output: value=270 unit=mV
